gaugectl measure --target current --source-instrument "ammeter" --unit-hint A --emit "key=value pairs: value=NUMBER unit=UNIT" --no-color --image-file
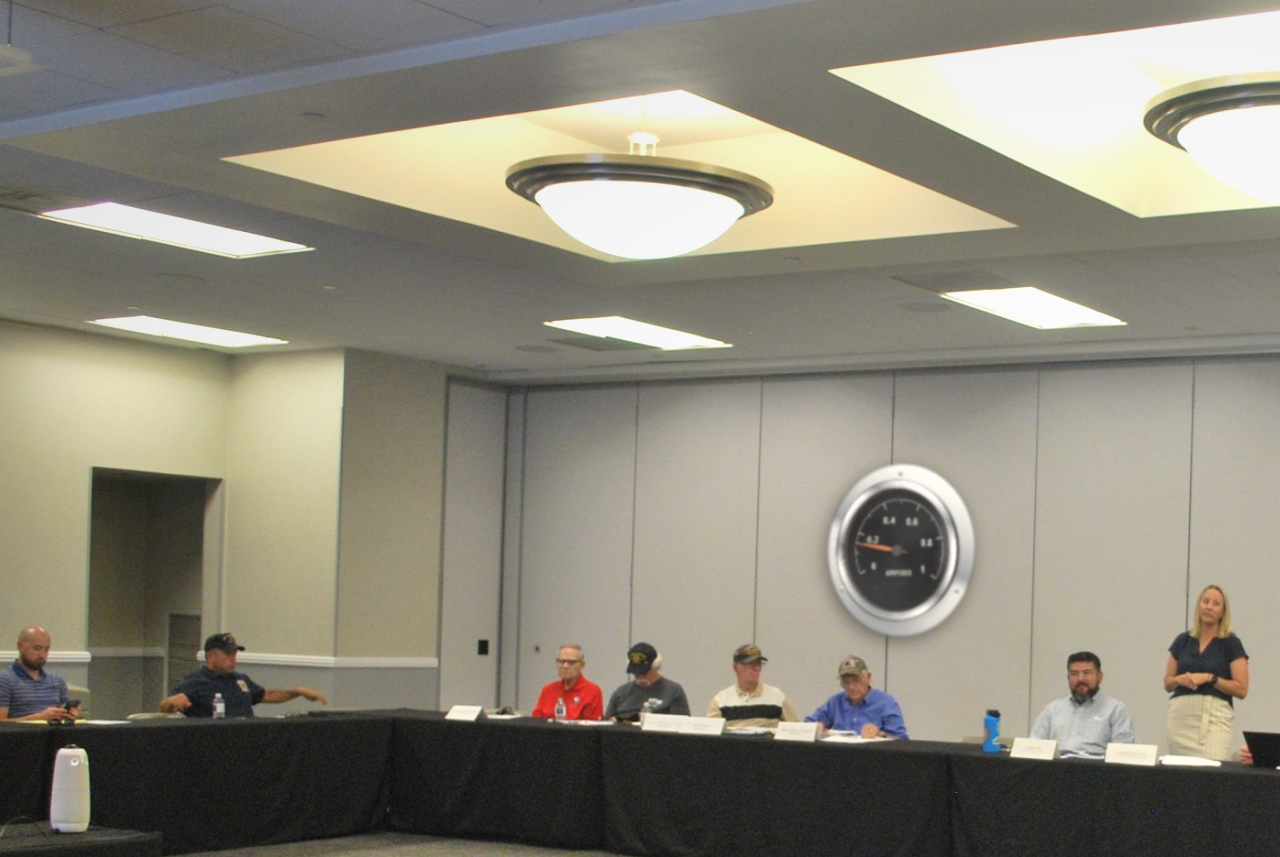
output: value=0.15 unit=A
